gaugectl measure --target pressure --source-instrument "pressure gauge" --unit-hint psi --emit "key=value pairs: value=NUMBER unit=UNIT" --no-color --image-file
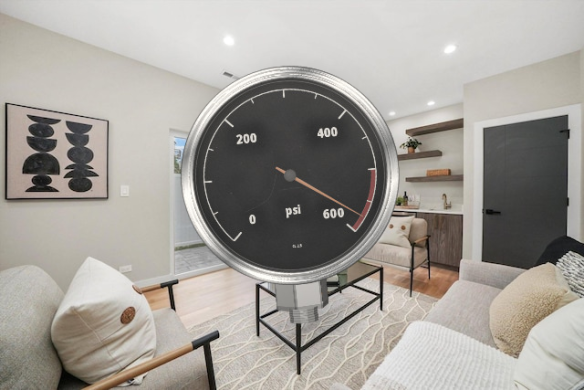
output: value=575 unit=psi
